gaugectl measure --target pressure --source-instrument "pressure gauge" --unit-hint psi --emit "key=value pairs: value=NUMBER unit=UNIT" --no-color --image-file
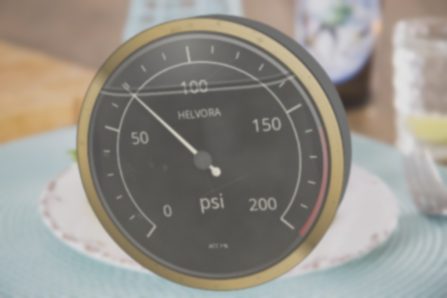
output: value=70 unit=psi
